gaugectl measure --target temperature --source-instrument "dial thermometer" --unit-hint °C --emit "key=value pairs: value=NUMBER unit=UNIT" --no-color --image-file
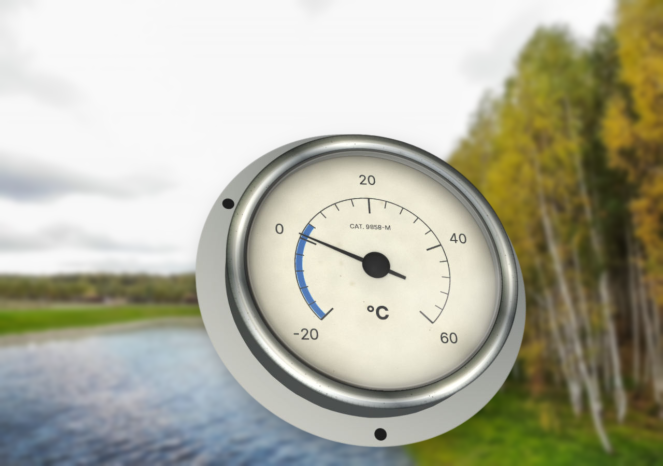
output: value=0 unit=°C
